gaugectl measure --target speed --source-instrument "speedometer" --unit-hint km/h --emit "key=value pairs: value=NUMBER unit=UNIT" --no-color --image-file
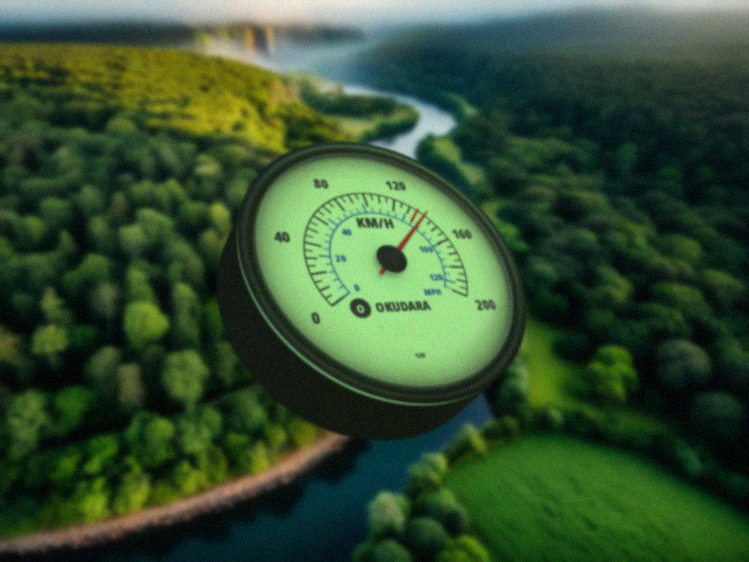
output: value=140 unit=km/h
